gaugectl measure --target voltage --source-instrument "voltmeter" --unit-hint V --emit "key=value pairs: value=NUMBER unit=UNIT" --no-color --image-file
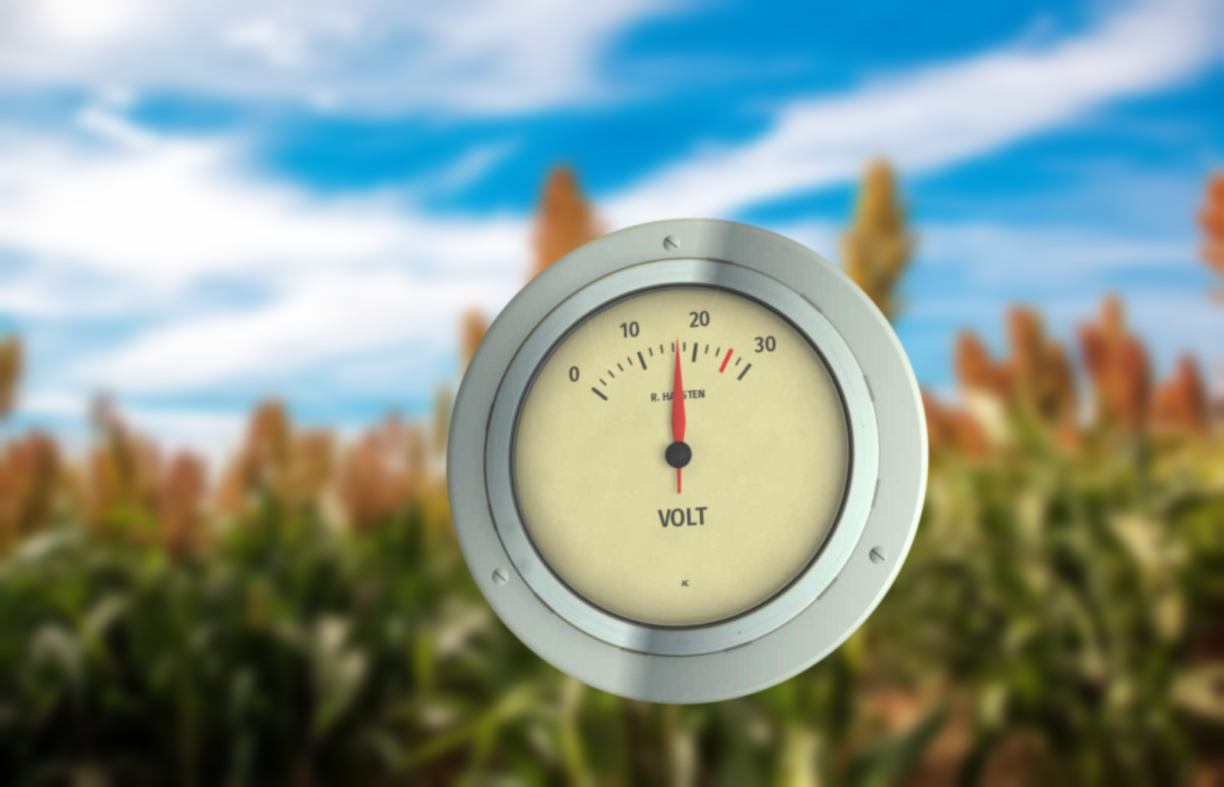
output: value=17 unit=V
